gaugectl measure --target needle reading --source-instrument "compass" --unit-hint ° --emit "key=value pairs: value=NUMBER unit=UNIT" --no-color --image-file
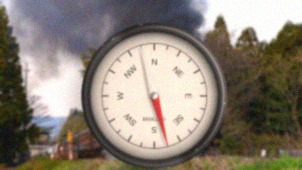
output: value=165 unit=°
